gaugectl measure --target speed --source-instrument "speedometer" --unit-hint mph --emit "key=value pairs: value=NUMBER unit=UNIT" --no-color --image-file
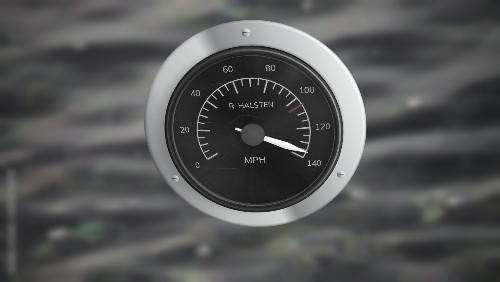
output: value=135 unit=mph
